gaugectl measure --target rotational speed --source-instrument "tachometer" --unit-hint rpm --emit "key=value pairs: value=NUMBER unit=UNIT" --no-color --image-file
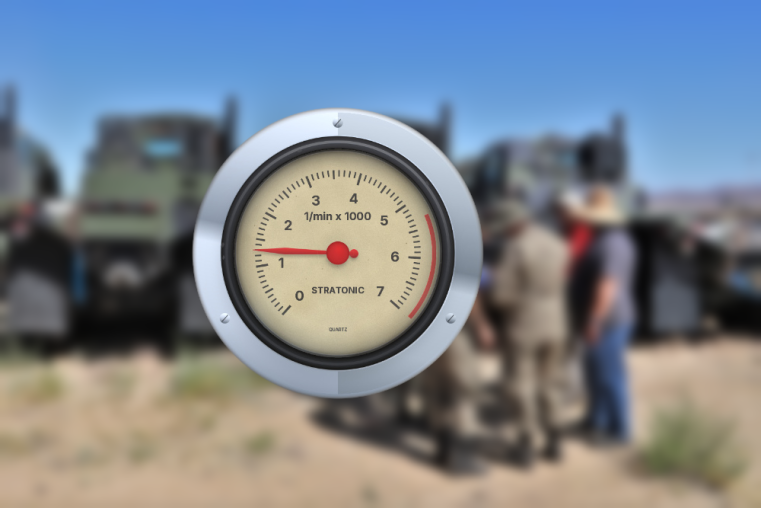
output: value=1300 unit=rpm
